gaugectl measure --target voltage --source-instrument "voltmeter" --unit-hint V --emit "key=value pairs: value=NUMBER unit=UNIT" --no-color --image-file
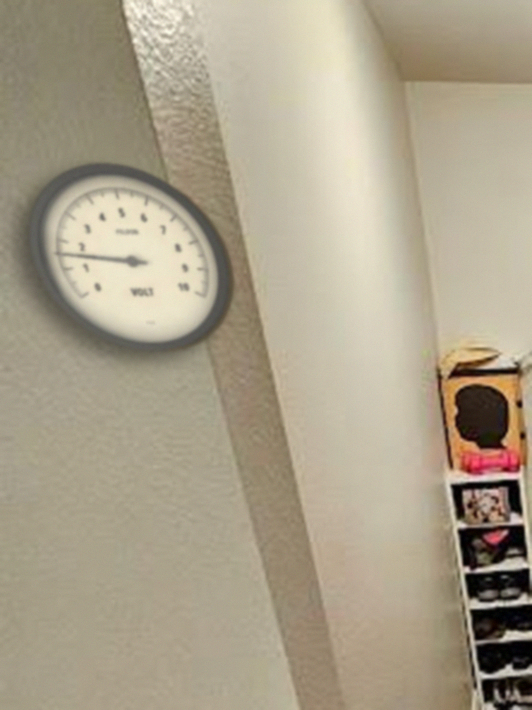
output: value=1.5 unit=V
